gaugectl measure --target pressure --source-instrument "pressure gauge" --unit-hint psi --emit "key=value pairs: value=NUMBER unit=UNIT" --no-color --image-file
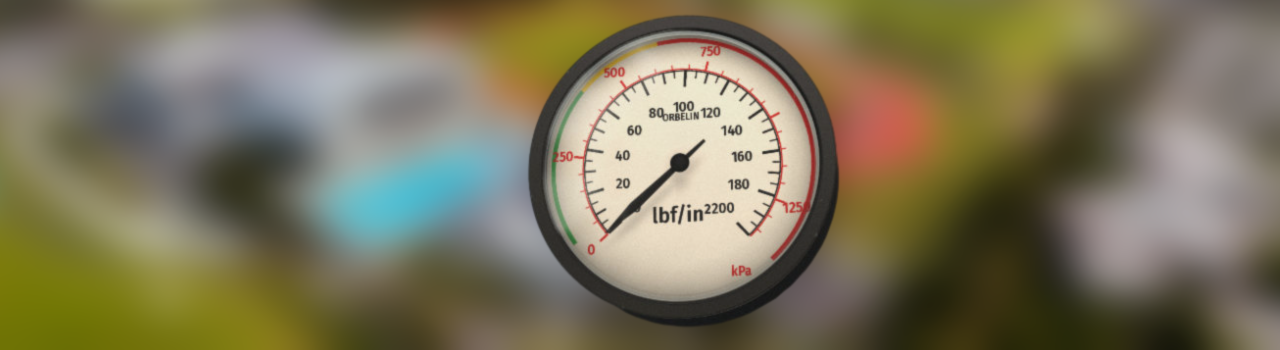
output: value=0 unit=psi
